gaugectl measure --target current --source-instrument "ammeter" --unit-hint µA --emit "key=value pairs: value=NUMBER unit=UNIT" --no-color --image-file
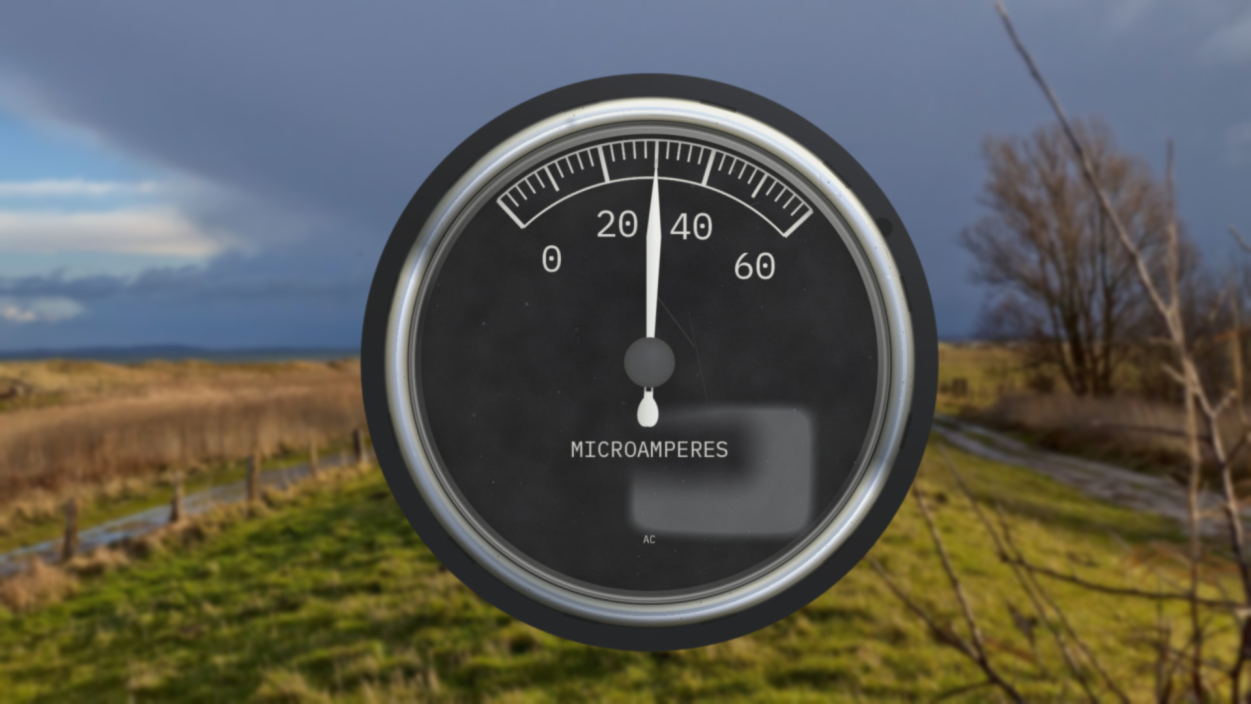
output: value=30 unit=µA
